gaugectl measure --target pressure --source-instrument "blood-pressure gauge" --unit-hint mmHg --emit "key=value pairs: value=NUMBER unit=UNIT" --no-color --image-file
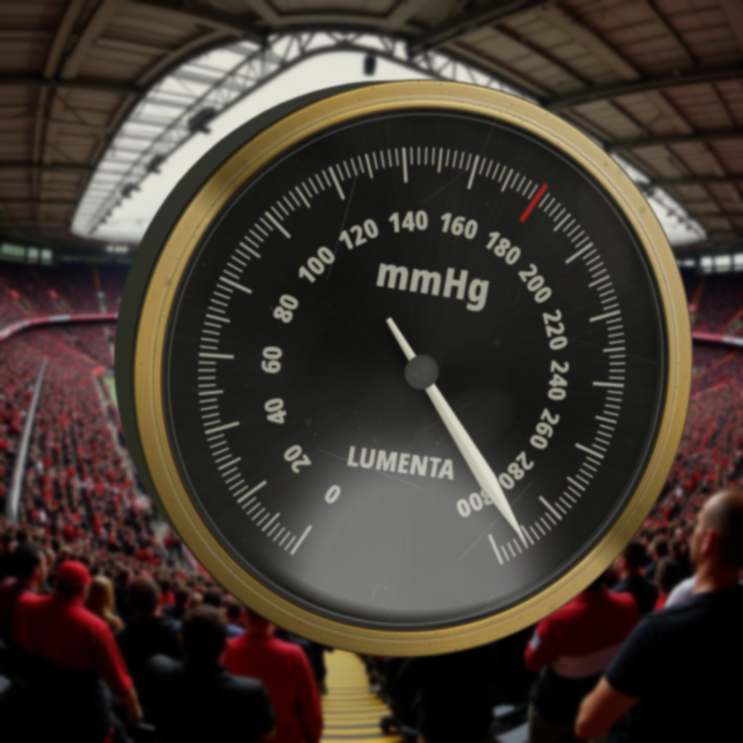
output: value=292 unit=mmHg
